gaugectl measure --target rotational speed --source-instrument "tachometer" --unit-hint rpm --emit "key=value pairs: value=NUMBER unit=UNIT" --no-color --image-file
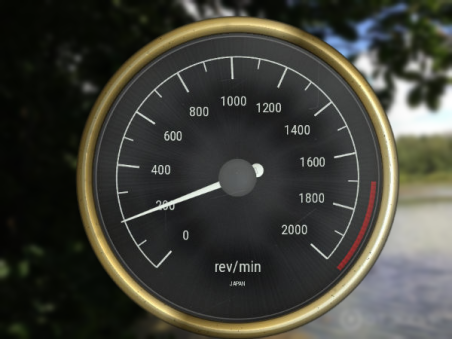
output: value=200 unit=rpm
